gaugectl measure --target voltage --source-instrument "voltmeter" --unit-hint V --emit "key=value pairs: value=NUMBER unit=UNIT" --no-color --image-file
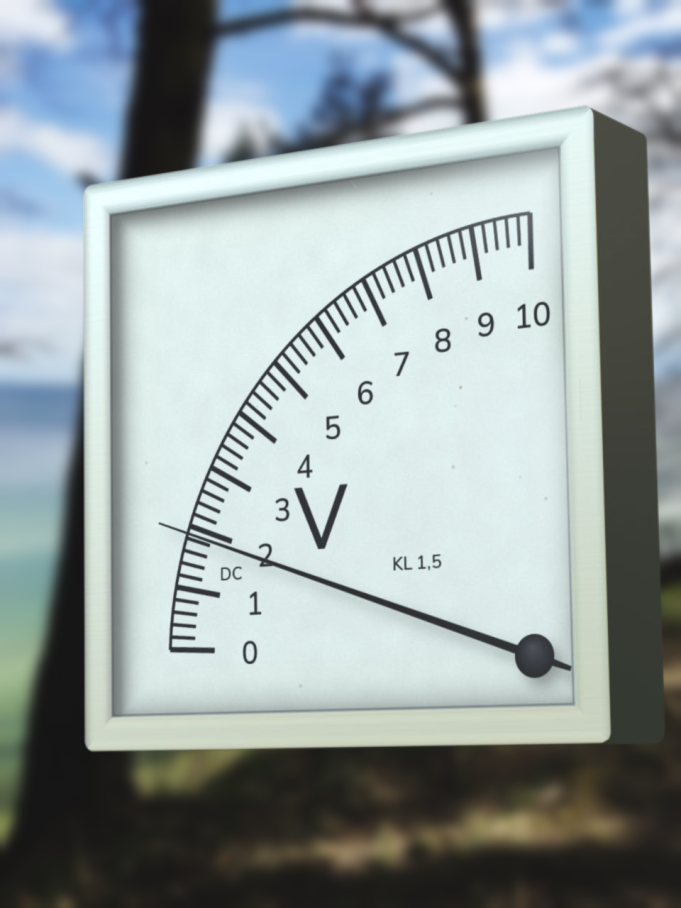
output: value=1.9 unit=V
